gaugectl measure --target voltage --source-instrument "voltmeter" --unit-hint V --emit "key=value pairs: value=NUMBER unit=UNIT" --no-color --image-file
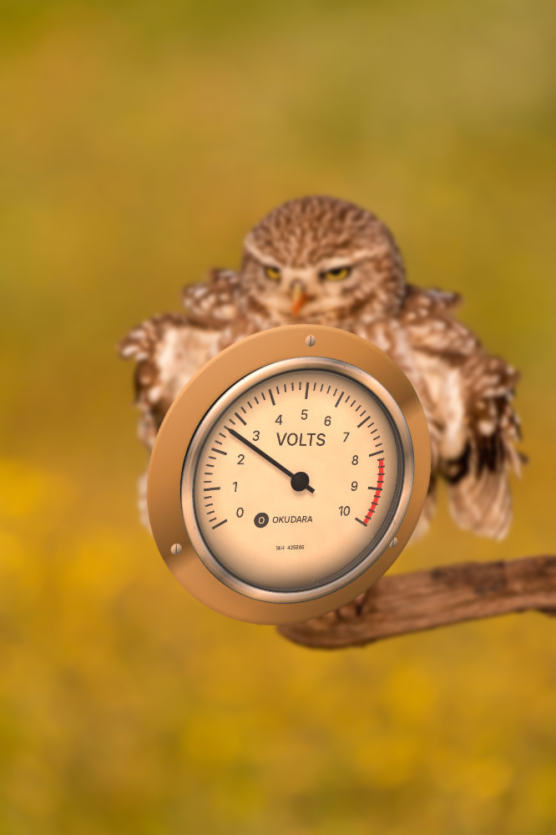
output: value=2.6 unit=V
